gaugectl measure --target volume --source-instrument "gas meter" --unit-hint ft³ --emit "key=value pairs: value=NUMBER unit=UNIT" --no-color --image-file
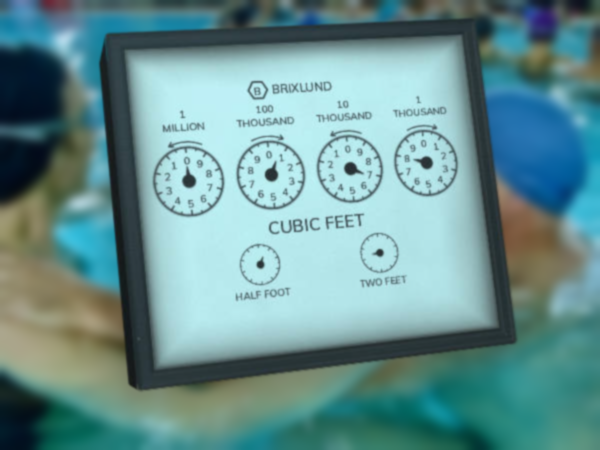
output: value=6800 unit=ft³
